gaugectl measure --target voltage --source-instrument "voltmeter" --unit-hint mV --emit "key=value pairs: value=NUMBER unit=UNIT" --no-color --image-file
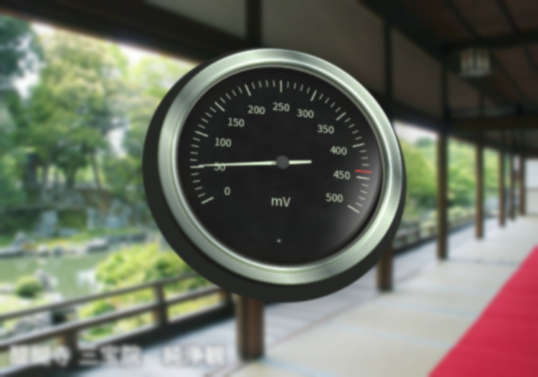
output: value=50 unit=mV
